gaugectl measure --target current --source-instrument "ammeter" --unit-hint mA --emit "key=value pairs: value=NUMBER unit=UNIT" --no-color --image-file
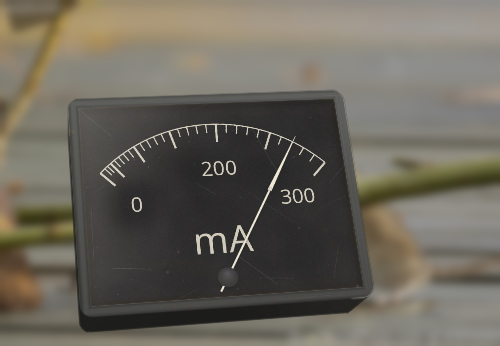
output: value=270 unit=mA
